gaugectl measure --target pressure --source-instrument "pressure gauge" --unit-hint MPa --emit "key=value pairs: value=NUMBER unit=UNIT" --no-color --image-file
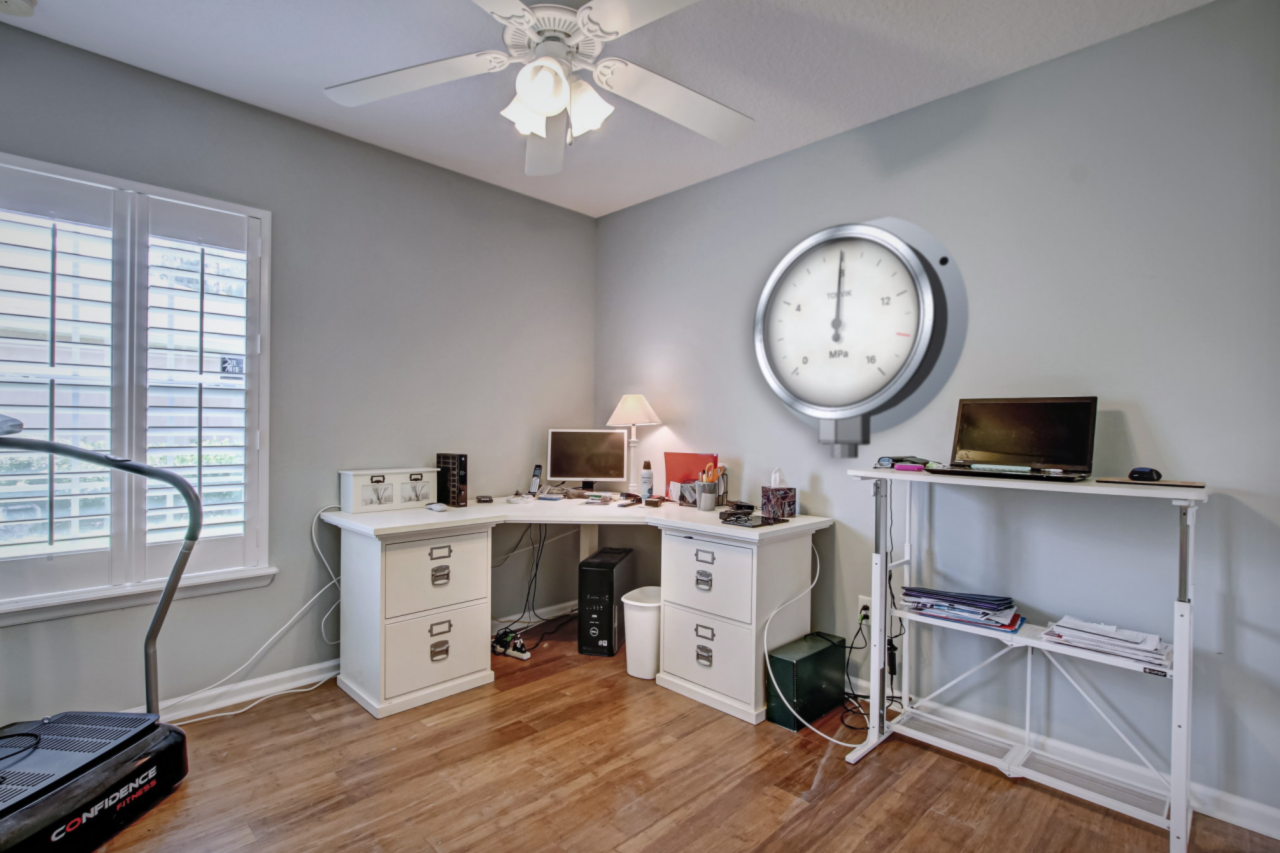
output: value=8 unit=MPa
